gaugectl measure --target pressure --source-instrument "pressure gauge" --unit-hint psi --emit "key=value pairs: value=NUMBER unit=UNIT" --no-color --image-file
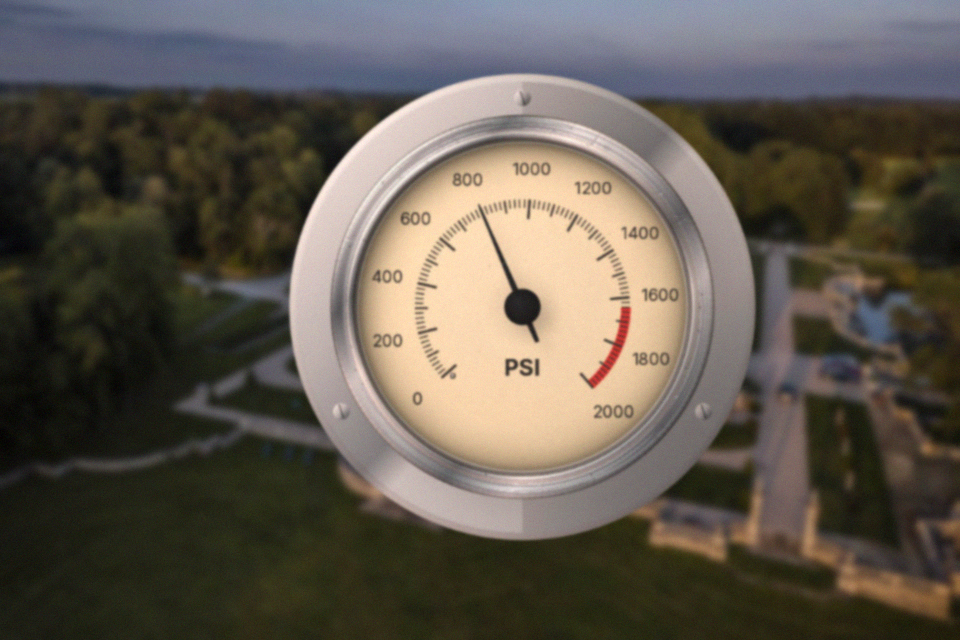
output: value=800 unit=psi
